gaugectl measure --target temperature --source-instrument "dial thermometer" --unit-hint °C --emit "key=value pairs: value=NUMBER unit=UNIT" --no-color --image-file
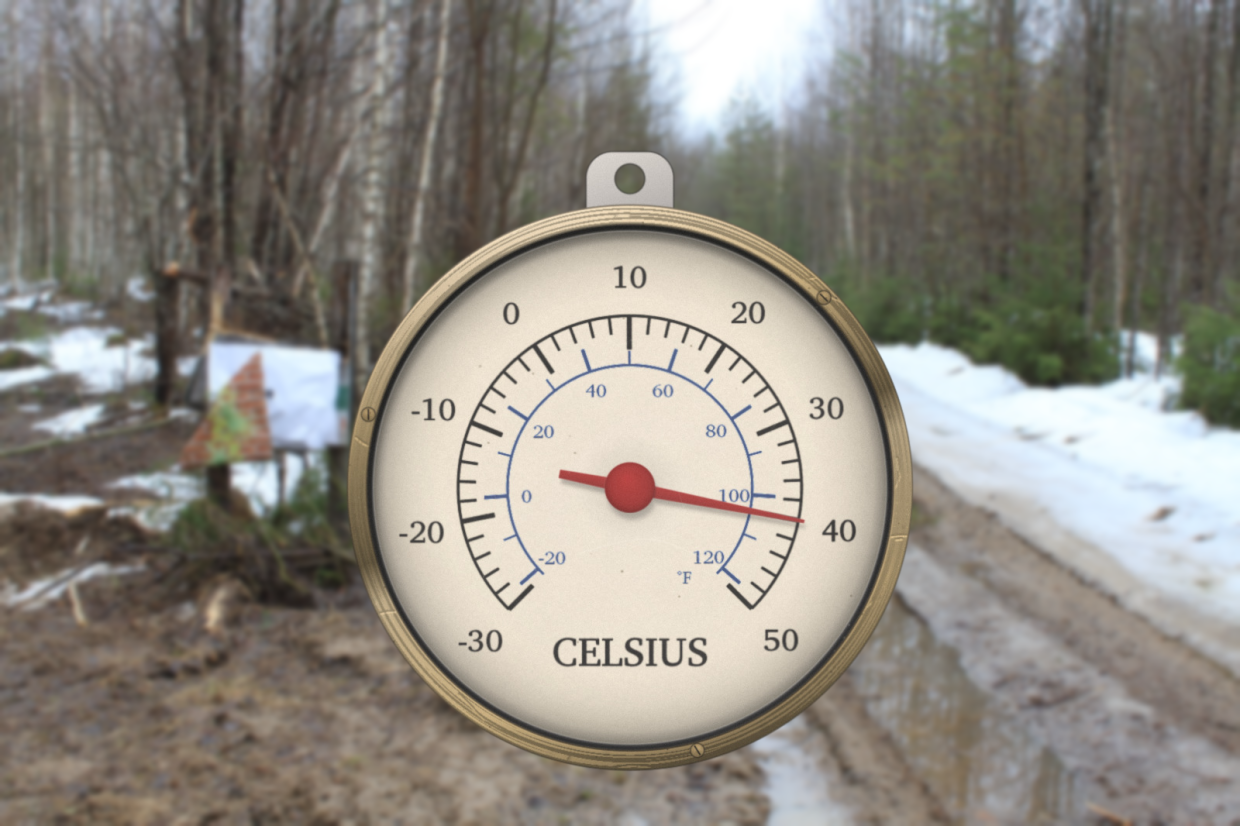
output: value=40 unit=°C
